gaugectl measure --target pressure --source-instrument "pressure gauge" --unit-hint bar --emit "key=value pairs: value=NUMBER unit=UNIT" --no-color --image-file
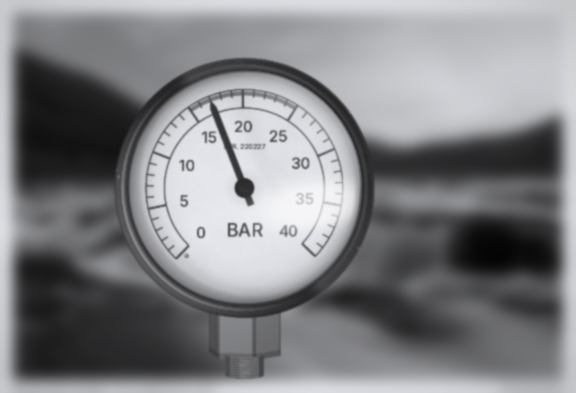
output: value=17 unit=bar
